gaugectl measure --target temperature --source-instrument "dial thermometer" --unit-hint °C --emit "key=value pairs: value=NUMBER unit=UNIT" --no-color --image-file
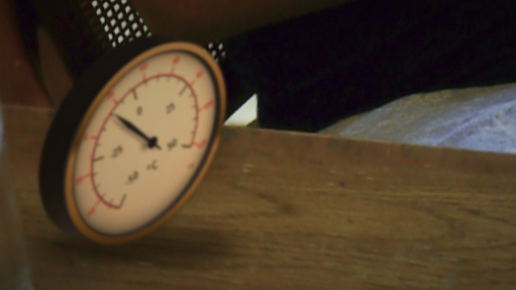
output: value=-10 unit=°C
